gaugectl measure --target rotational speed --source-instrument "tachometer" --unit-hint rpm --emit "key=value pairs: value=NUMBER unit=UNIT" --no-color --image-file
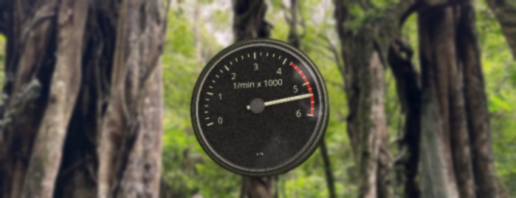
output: value=5400 unit=rpm
